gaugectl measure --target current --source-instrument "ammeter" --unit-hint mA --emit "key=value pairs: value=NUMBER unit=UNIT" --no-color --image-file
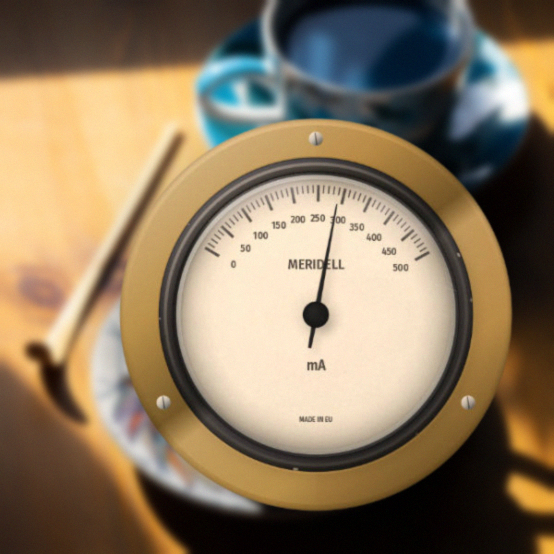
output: value=290 unit=mA
